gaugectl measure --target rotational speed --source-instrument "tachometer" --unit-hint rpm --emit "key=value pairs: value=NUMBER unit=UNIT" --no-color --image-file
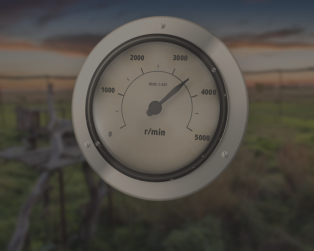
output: value=3500 unit=rpm
